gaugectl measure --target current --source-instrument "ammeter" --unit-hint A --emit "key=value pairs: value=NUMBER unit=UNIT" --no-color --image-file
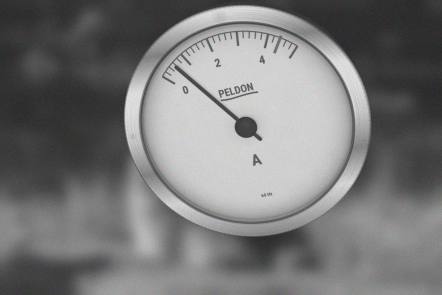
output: value=0.6 unit=A
